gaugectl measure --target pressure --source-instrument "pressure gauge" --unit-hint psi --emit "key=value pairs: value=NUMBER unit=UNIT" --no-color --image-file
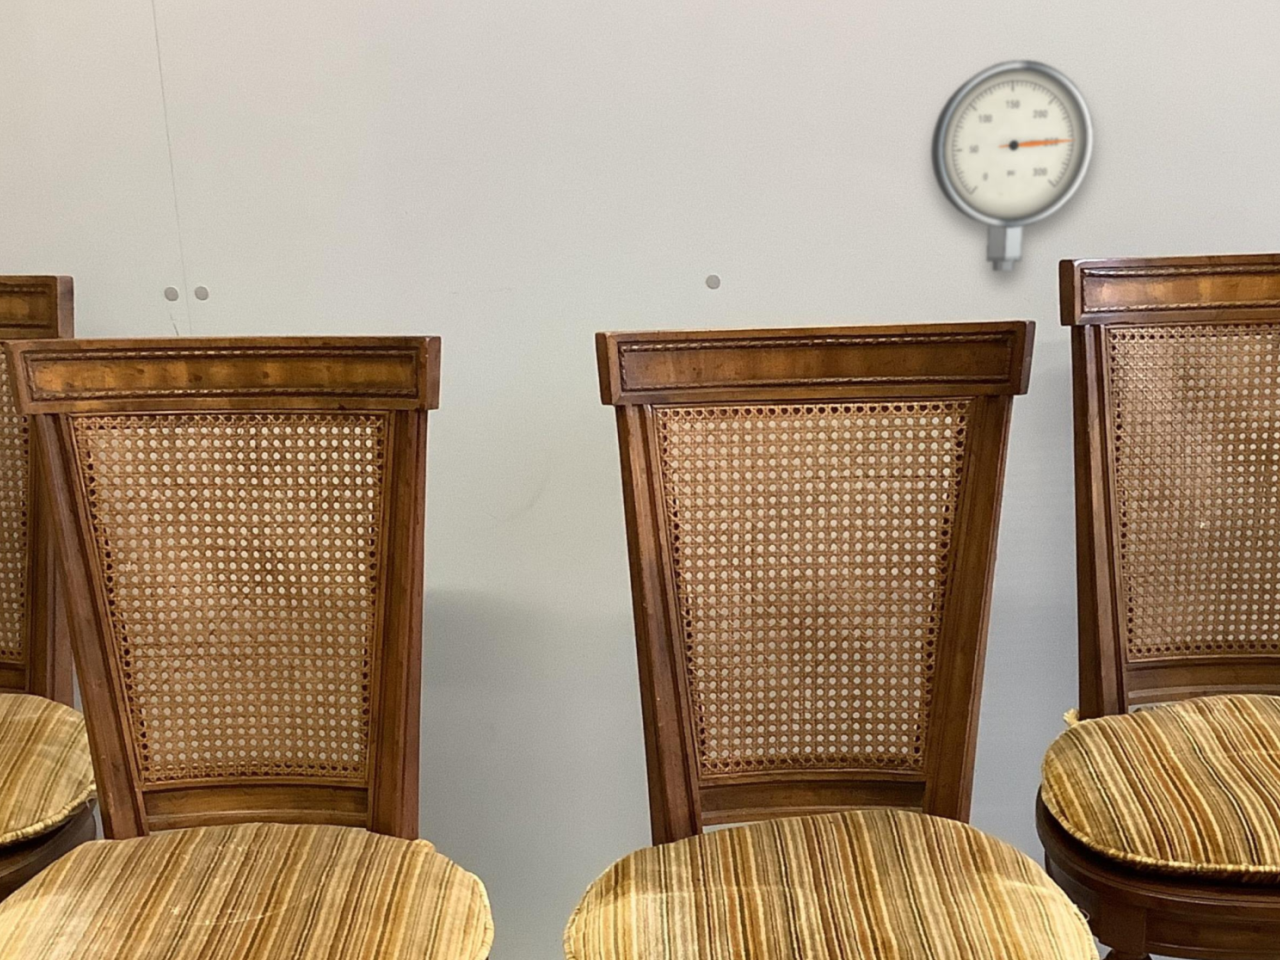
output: value=250 unit=psi
